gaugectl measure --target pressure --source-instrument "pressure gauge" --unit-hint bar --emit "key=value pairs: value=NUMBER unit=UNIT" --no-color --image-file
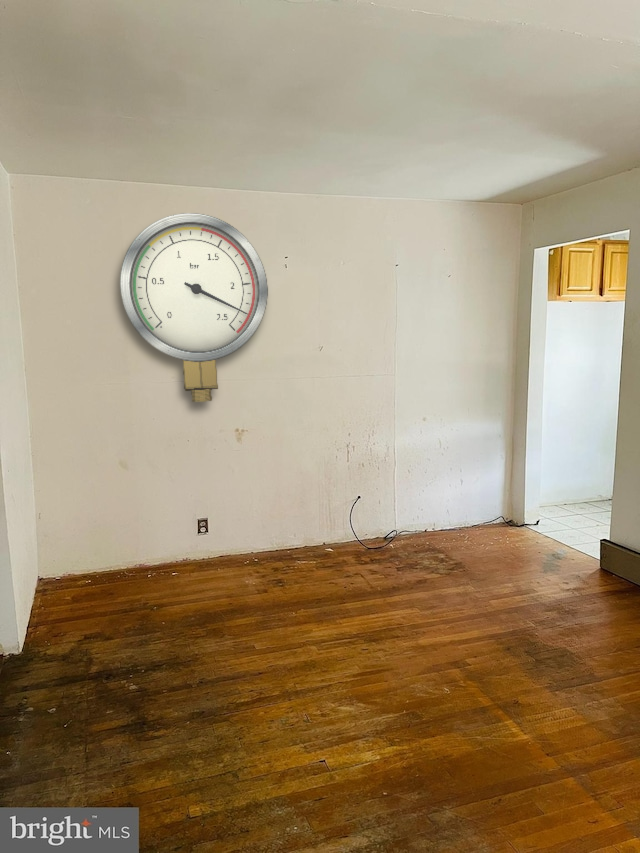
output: value=2.3 unit=bar
